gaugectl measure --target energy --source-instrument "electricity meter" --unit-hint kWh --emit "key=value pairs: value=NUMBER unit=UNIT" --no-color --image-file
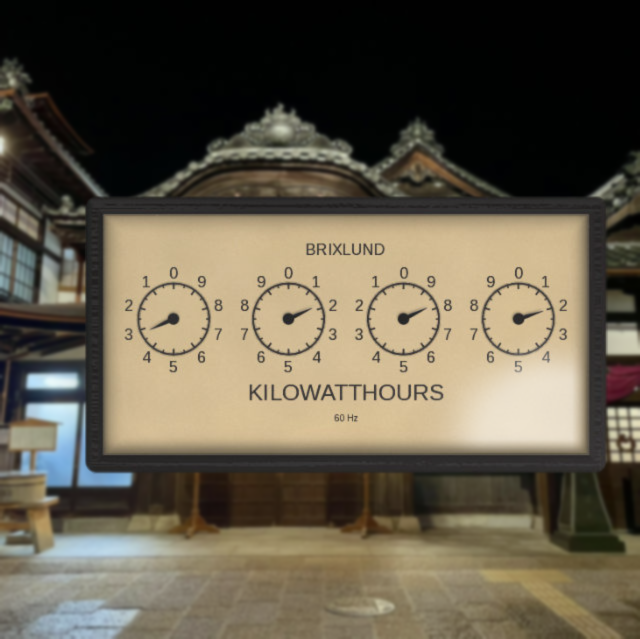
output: value=3182 unit=kWh
